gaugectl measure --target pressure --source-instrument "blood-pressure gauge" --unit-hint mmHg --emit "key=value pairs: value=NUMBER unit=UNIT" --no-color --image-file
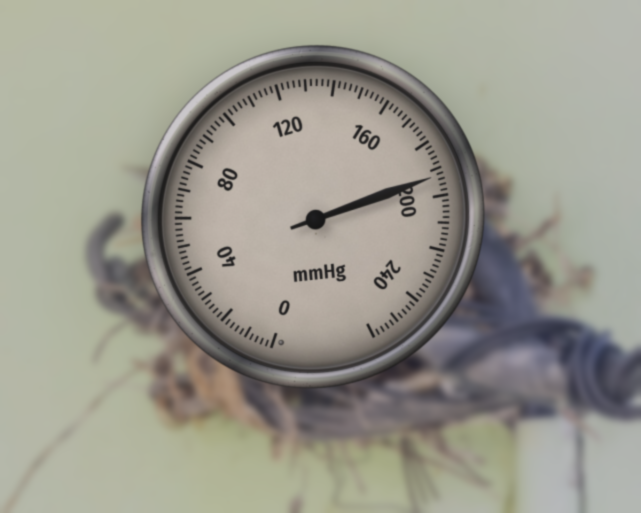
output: value=192 unit=mmHg
